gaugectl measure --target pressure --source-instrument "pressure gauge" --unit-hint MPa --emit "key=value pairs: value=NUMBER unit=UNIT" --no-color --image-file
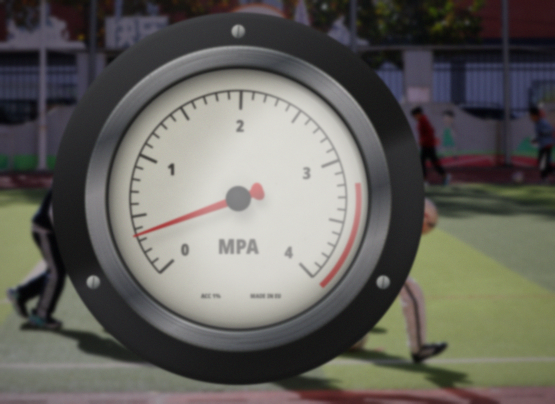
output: value=0.35 unit=MPa
